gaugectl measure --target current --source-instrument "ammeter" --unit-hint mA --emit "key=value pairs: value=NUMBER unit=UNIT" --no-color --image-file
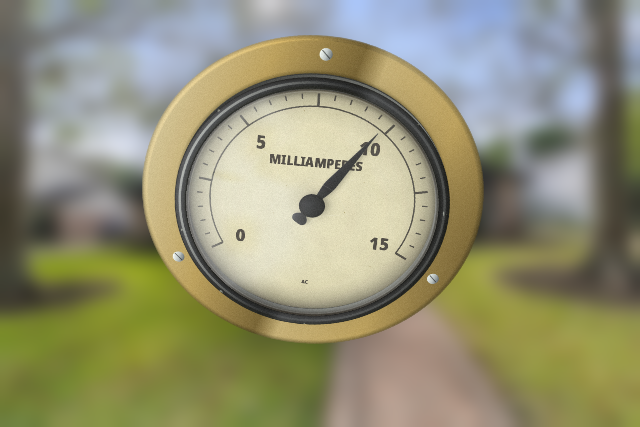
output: value=9.75 unit=mA
